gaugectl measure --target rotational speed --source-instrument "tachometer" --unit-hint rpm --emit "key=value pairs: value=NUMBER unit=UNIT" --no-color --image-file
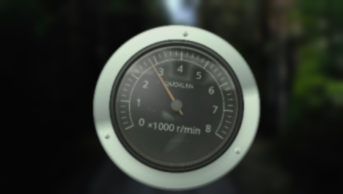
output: value=2800 unit=rpm
